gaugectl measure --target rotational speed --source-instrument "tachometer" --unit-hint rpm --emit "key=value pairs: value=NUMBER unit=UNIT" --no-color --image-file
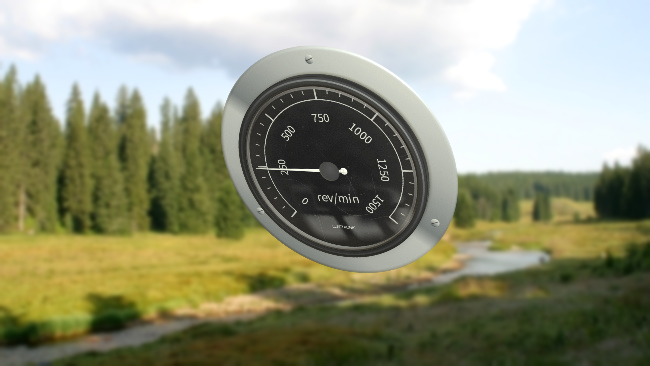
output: value=250 unit=rpm
